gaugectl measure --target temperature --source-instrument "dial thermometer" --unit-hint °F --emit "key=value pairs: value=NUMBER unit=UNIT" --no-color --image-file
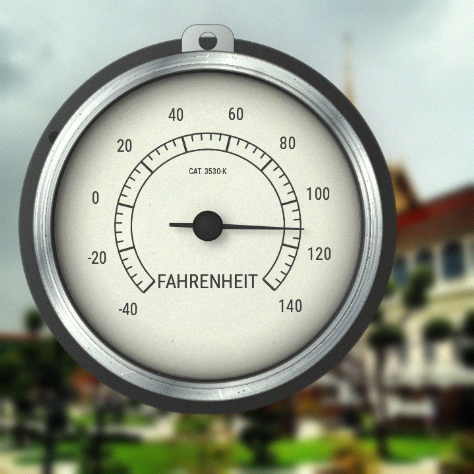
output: value=112 unit=°F
